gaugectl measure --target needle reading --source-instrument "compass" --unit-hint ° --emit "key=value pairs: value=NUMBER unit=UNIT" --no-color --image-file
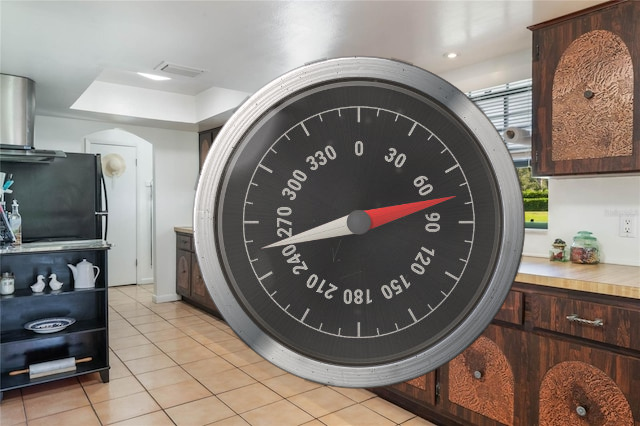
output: value=75 unit=°
